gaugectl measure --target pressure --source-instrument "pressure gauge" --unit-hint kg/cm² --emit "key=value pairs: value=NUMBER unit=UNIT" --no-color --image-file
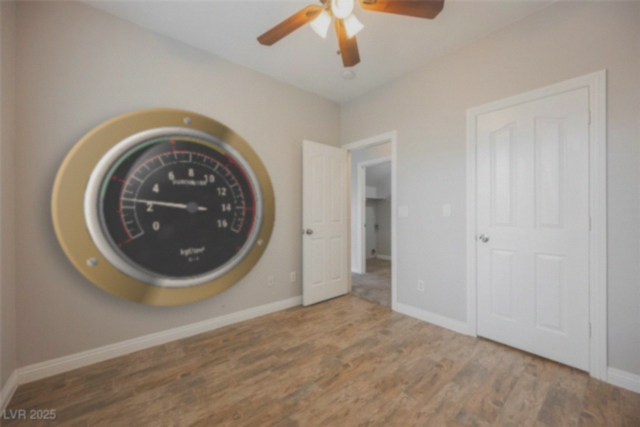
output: value=2.5 unit=kg/cm²
